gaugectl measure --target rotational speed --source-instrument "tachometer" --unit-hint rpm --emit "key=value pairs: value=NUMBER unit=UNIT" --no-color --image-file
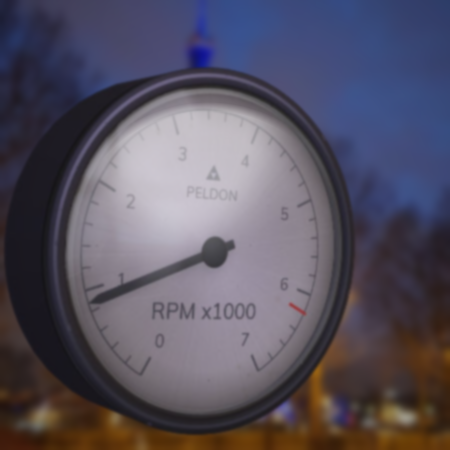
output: value=900 unit=rpm
